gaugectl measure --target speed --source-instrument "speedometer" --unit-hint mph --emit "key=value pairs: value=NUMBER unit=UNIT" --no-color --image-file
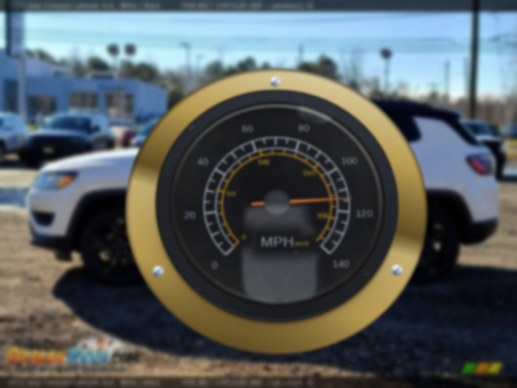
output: value=115 unit=mph
